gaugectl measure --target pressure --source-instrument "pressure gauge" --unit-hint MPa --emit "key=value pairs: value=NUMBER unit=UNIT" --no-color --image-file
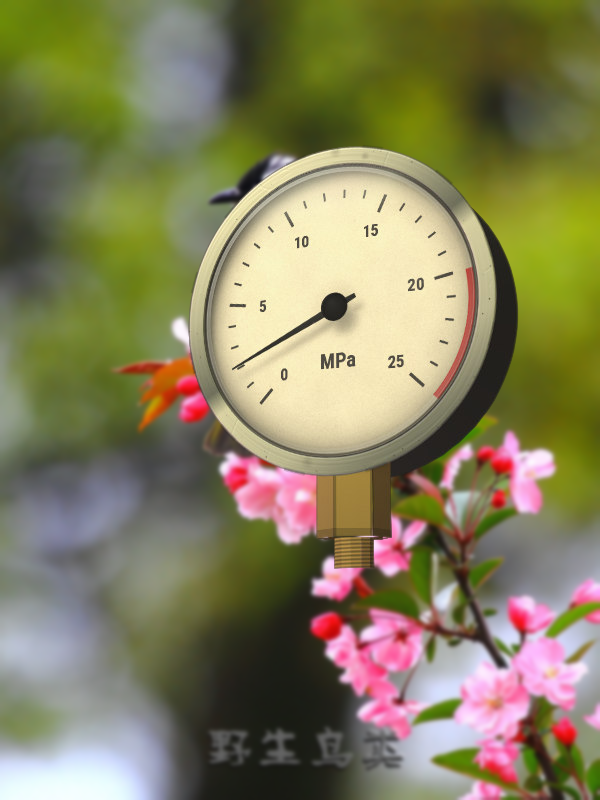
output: value=2 unit=MPa
